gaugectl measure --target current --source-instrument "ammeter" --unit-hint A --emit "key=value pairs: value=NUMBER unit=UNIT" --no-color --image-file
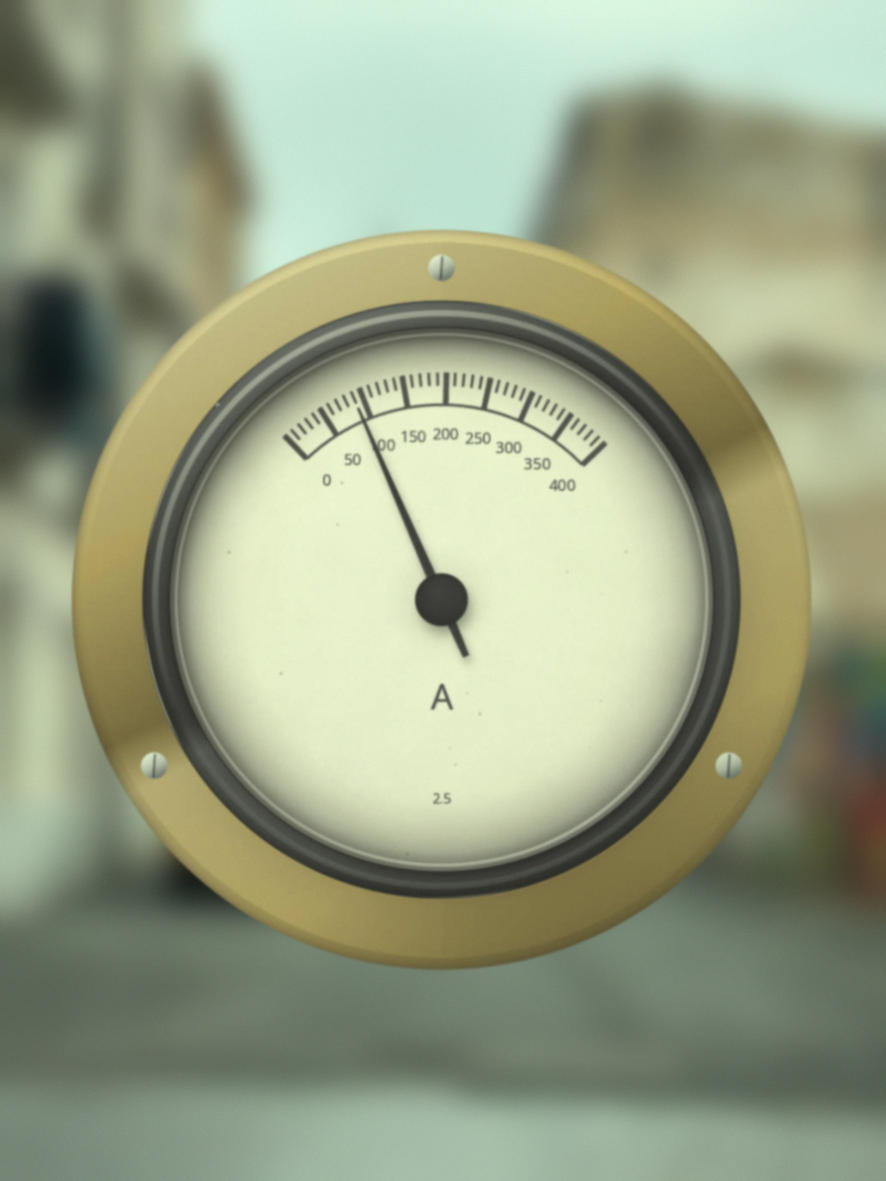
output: value=90 unit=A
